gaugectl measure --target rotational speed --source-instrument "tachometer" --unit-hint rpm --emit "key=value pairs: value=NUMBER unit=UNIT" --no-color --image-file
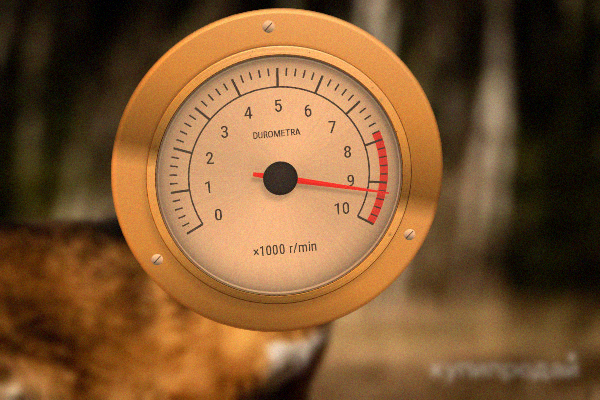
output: value=9200 unit=rpm
